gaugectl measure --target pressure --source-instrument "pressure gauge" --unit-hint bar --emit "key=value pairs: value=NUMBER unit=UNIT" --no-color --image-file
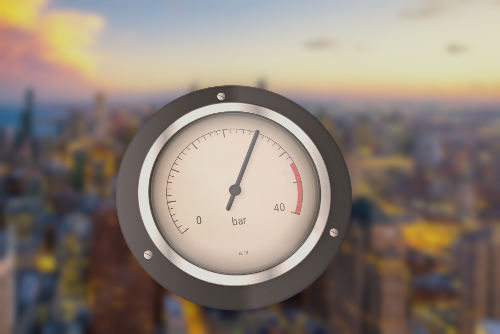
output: value=25 unit=bar
